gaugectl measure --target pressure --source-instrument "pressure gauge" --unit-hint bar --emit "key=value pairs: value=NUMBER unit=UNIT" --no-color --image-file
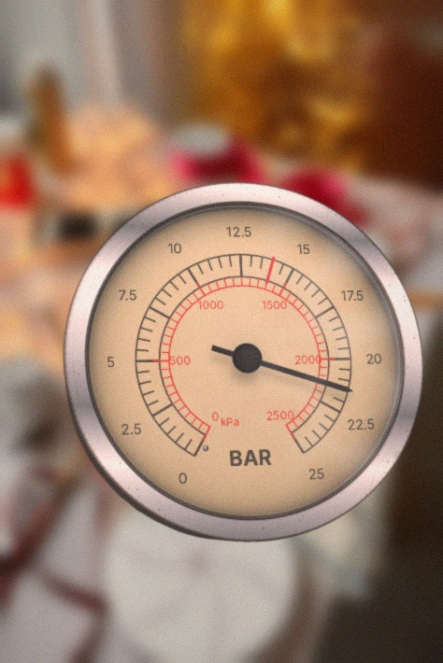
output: value=21.5 unit=bar
